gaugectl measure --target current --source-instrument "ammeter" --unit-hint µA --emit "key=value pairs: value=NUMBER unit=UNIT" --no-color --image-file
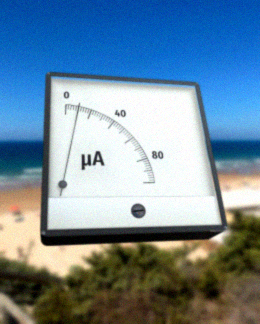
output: value=10 unit=µA
